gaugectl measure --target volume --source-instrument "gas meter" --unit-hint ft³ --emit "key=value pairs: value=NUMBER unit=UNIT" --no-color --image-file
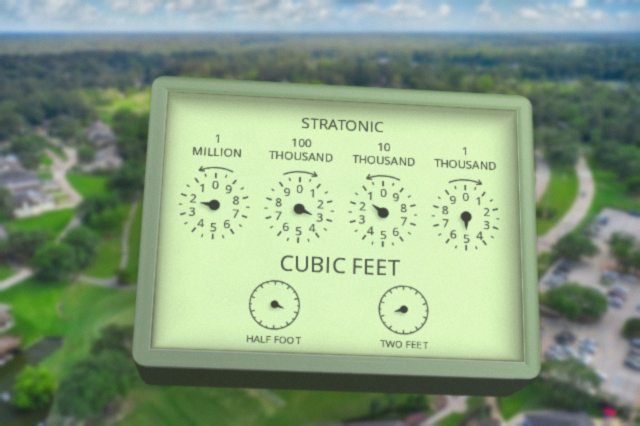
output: value=231500 unit=ft³
